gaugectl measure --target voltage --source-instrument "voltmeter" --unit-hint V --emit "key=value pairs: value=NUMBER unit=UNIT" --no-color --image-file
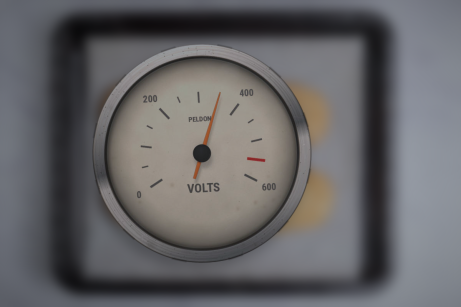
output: value=350 unit=V
